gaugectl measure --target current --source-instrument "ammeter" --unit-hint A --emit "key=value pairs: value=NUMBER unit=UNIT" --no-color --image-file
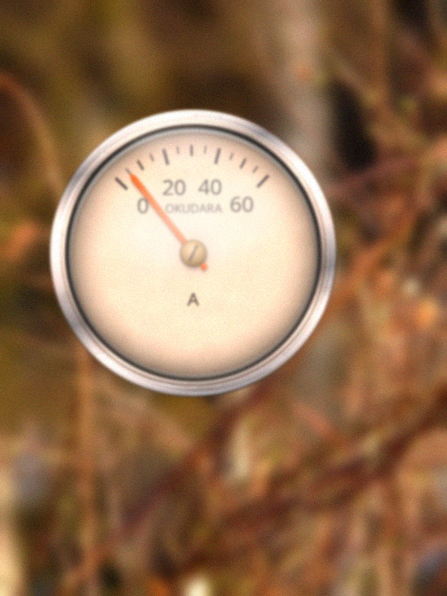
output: value=5 unit=A
